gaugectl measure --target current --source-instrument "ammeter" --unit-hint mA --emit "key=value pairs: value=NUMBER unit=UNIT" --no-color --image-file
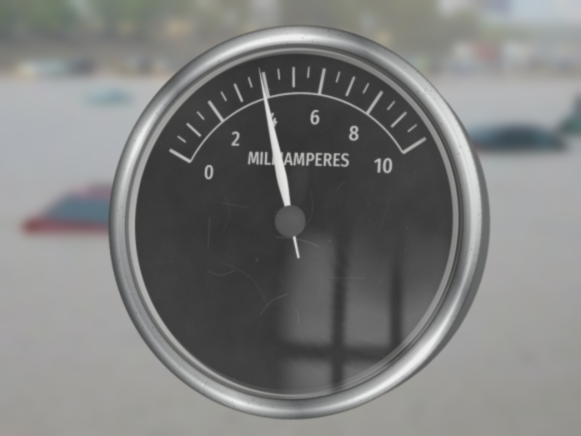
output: value=4 unit=mA
